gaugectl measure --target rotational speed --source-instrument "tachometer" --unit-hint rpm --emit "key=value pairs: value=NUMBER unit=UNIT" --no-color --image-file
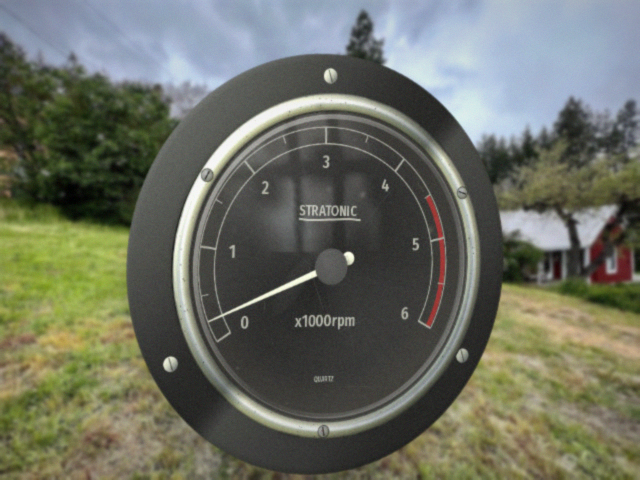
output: value=250 unit=rpm
